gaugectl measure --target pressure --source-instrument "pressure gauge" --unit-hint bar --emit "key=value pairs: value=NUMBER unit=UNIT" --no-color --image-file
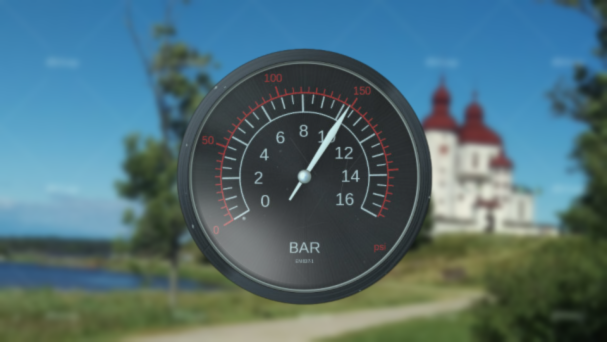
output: value=10.25 unit=bar
